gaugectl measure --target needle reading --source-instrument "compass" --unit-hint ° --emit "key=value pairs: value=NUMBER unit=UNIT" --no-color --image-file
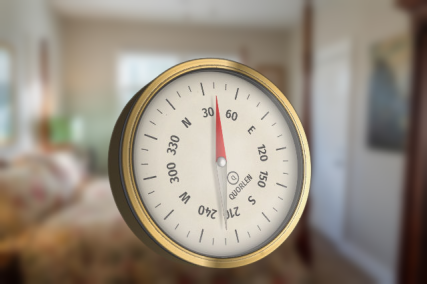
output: value=40 unit=°
